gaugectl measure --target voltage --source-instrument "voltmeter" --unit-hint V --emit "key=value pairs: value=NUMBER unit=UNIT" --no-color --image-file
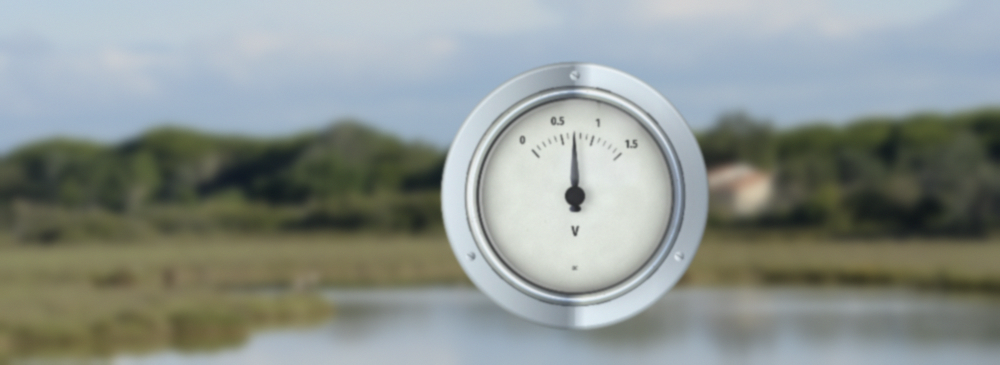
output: value=0.7 unit=V
